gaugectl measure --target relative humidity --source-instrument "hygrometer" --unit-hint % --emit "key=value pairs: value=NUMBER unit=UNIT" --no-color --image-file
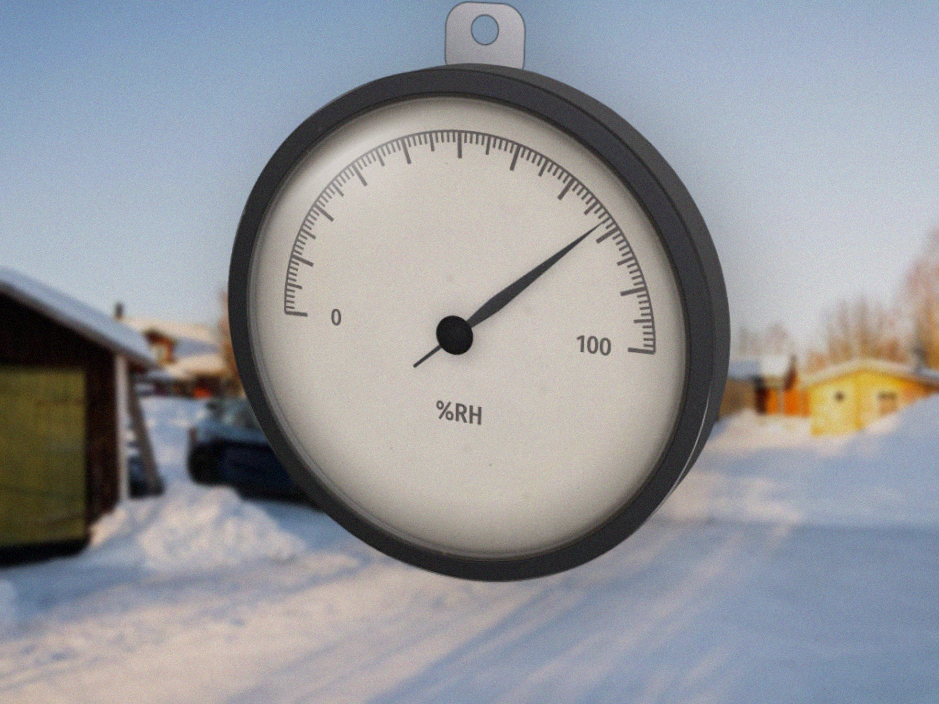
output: value=78 unit=%
